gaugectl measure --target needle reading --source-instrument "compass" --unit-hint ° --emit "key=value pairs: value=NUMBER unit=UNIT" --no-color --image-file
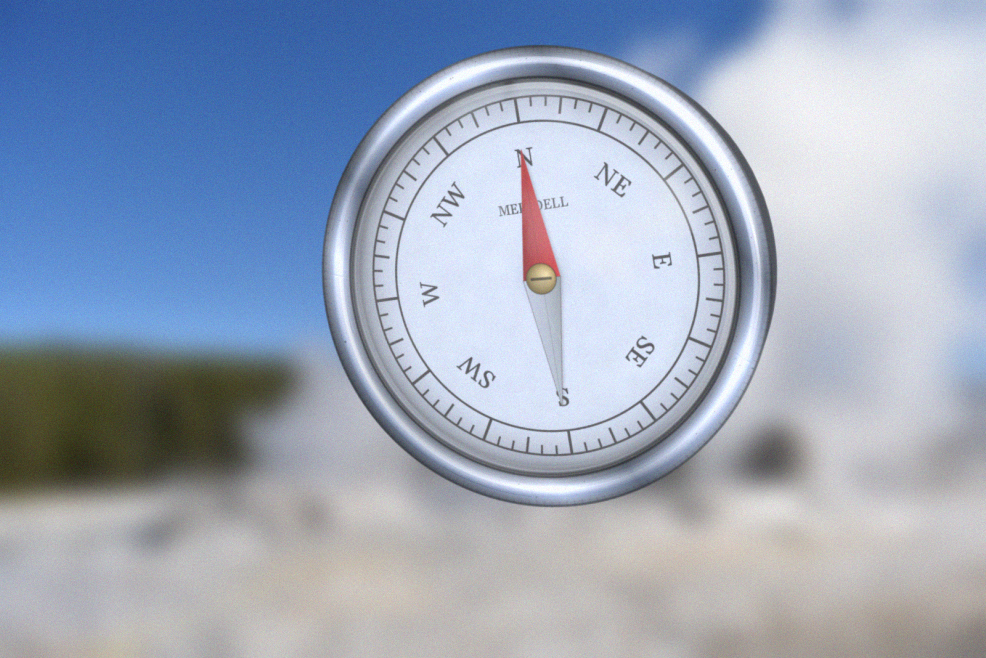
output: value=0 unit=°
